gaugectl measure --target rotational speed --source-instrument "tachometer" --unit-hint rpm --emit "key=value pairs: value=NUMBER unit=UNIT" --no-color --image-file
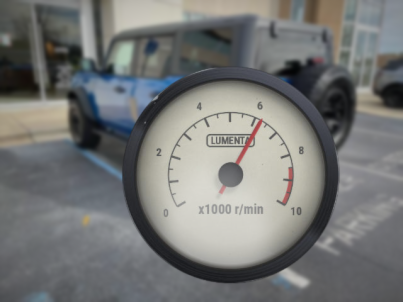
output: value=6250 unit=rpm
